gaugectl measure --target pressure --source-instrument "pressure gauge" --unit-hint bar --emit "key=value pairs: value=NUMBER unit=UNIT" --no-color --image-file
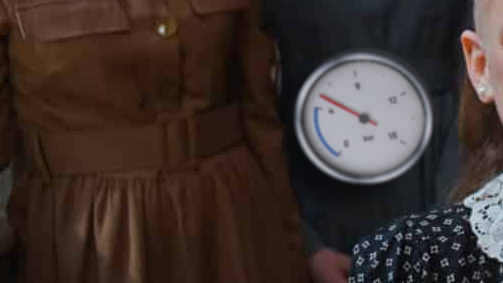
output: value=5 unit=bar
